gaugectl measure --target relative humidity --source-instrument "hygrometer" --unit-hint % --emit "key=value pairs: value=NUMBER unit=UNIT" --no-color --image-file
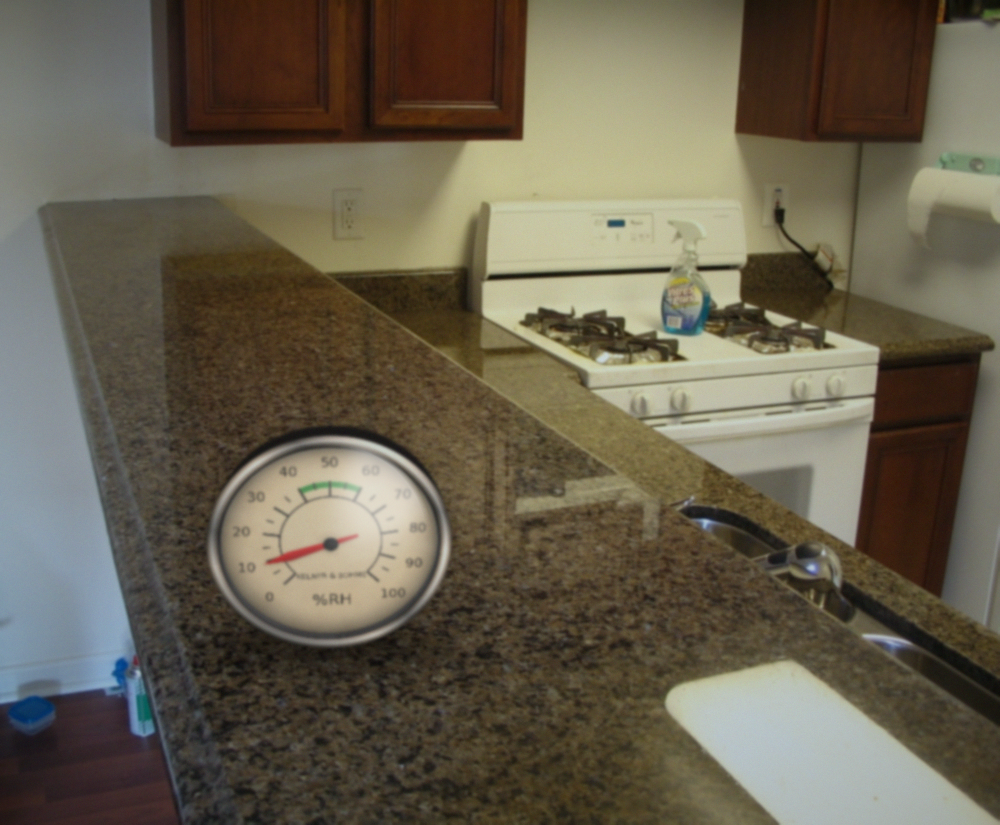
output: value=10 unit=%
